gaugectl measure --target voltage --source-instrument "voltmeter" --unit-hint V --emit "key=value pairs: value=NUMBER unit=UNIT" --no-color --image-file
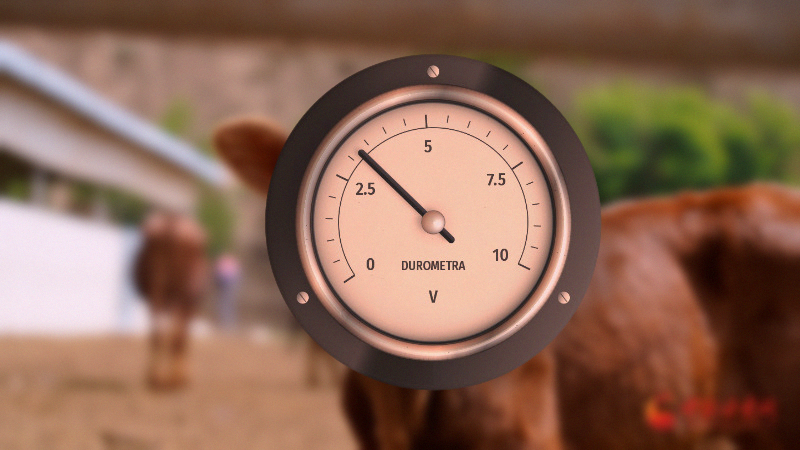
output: value=3.25 unit=V
